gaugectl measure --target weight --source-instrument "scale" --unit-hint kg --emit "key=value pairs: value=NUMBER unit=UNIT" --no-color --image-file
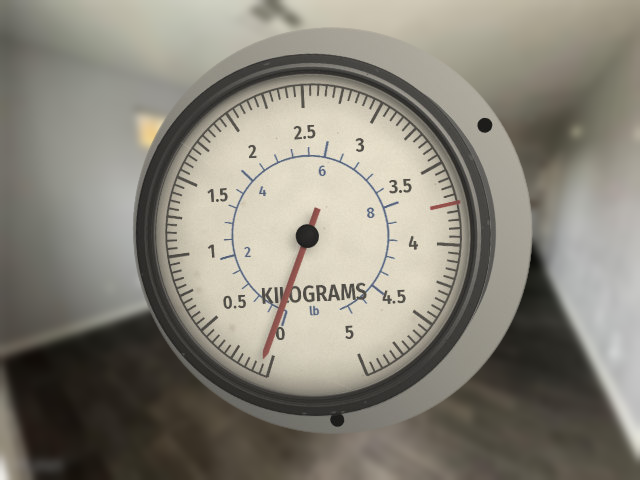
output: value=0.05 unit=kg
